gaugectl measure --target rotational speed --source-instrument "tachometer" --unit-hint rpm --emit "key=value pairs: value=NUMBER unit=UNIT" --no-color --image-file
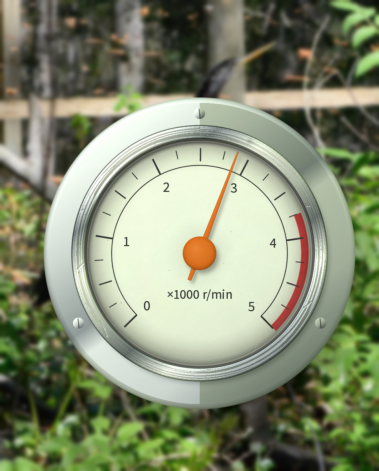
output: value=2875 unit=rpm
